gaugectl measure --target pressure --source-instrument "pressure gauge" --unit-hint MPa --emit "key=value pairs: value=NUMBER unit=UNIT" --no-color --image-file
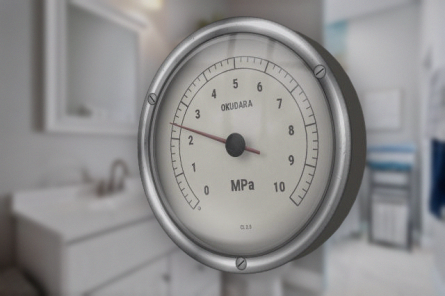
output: value=2.4 unit=MPa
